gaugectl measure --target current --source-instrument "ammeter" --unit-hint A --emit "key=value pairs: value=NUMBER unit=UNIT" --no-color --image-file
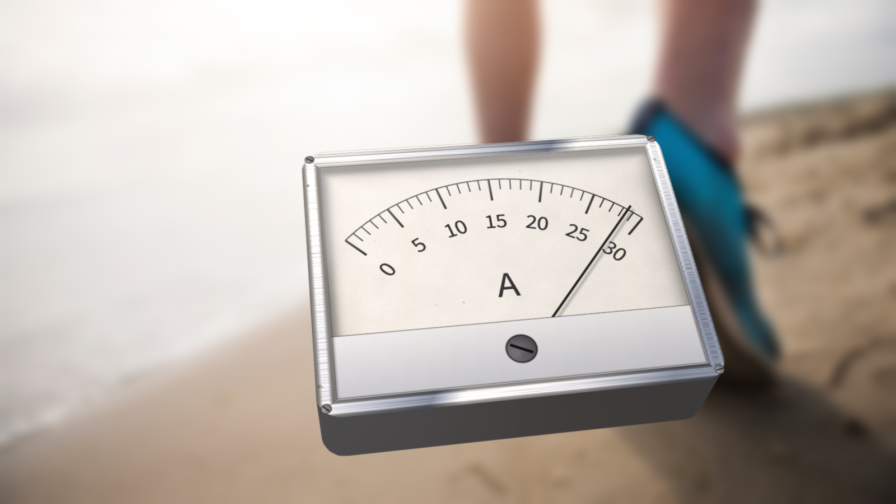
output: value=28.5 unit=A
